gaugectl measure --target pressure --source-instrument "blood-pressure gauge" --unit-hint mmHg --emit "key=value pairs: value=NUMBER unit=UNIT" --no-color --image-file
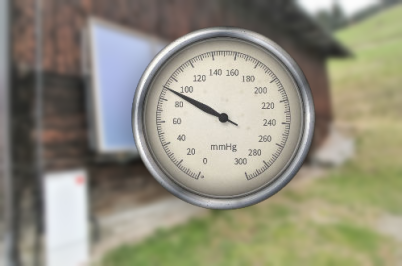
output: value=90 unit=mmHg
